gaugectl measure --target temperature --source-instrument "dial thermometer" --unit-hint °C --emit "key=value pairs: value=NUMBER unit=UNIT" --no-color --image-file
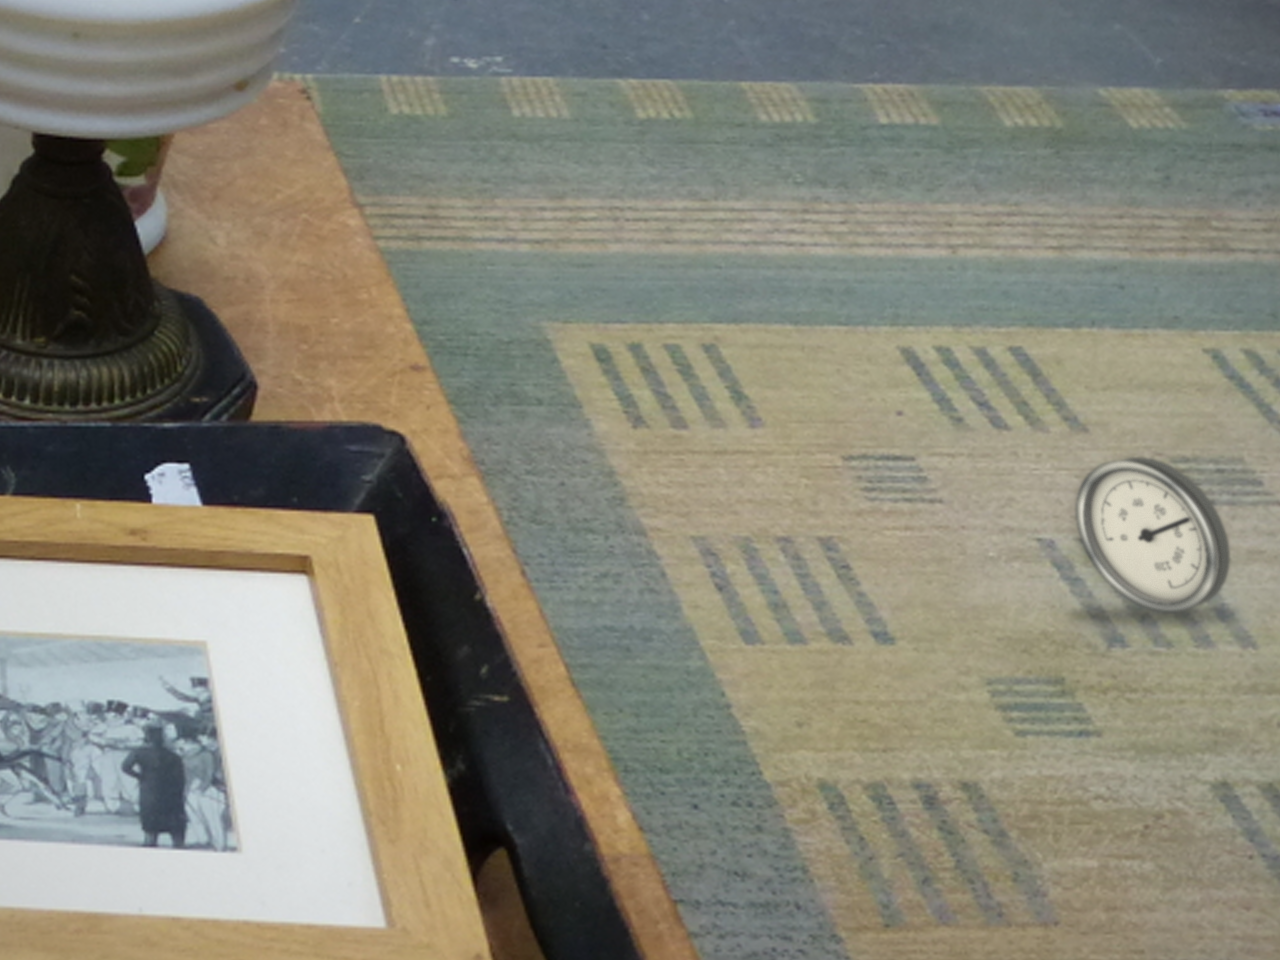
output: value=75 unit=°C
